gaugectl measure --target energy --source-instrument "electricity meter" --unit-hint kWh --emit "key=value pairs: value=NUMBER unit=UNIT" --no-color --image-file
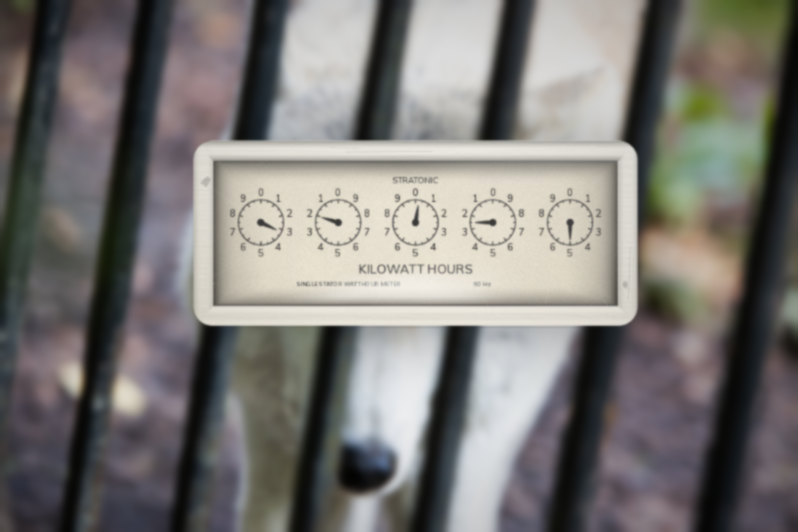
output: value=32025 unit=kWh
